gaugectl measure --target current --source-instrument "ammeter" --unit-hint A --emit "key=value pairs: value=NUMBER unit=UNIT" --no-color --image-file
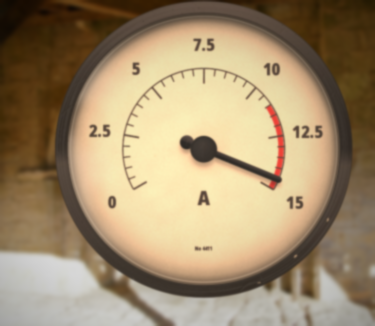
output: value=14.5 unit=A
